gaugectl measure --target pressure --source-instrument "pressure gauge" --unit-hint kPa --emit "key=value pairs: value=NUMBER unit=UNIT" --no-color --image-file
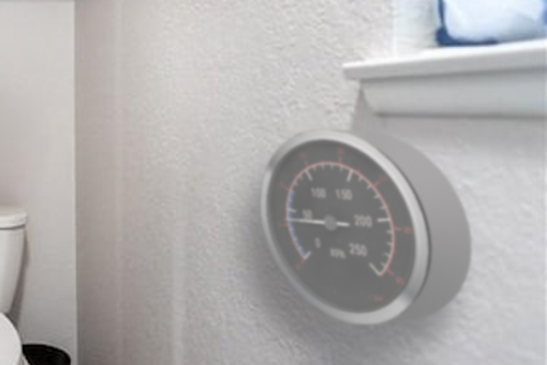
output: value=40 unit=kPa
